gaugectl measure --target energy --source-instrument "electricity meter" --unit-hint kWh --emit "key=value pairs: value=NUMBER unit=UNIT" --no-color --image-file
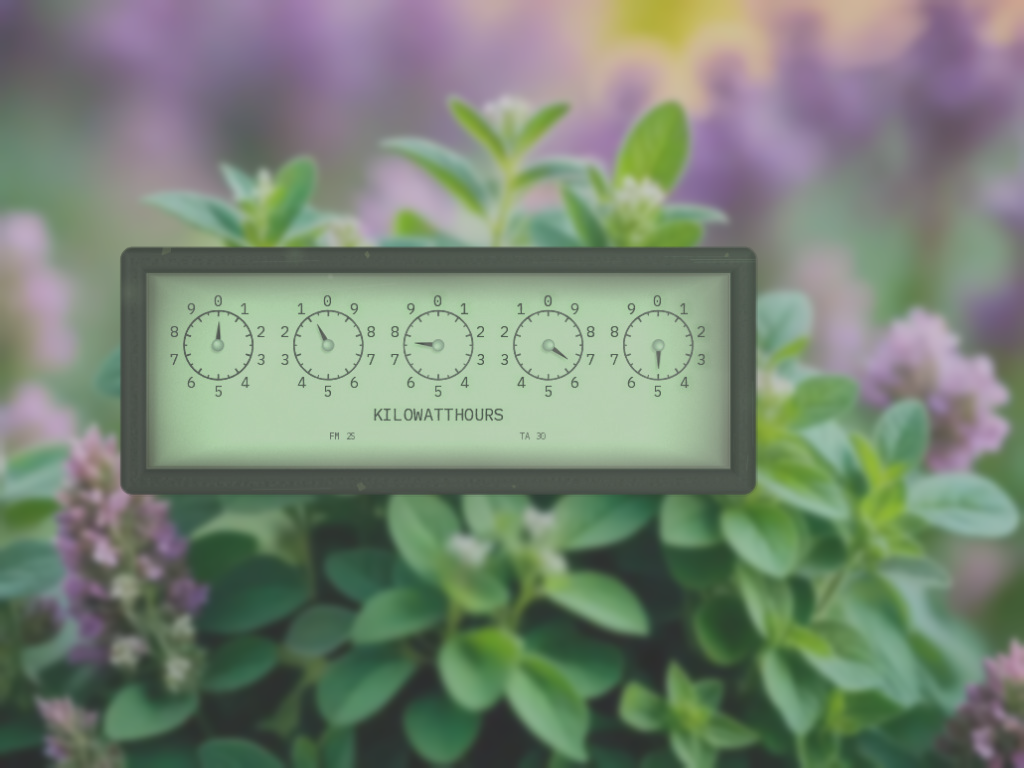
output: value=765 unit=kWh
